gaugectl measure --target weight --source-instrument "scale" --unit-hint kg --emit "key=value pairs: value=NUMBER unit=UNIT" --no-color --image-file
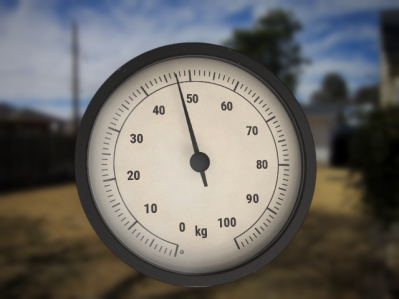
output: value=47 unit=kg
